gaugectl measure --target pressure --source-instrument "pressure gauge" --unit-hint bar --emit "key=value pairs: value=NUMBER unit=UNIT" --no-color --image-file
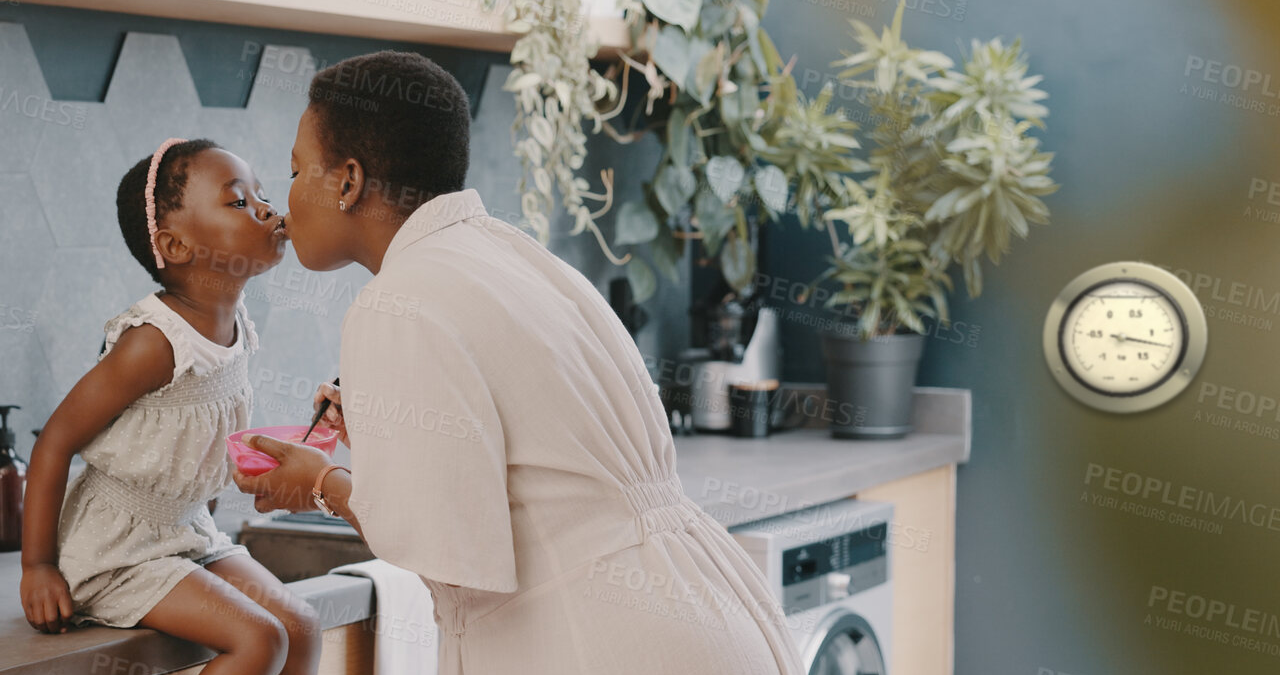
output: value=1.2 unit=bar
